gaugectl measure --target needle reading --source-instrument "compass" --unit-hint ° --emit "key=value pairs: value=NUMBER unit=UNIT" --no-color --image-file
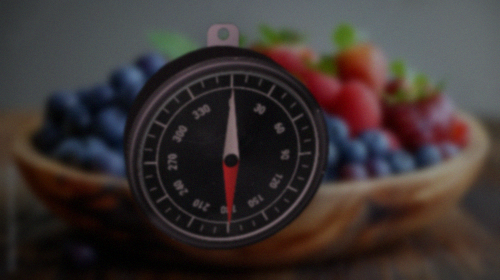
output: value=180 unit=°
